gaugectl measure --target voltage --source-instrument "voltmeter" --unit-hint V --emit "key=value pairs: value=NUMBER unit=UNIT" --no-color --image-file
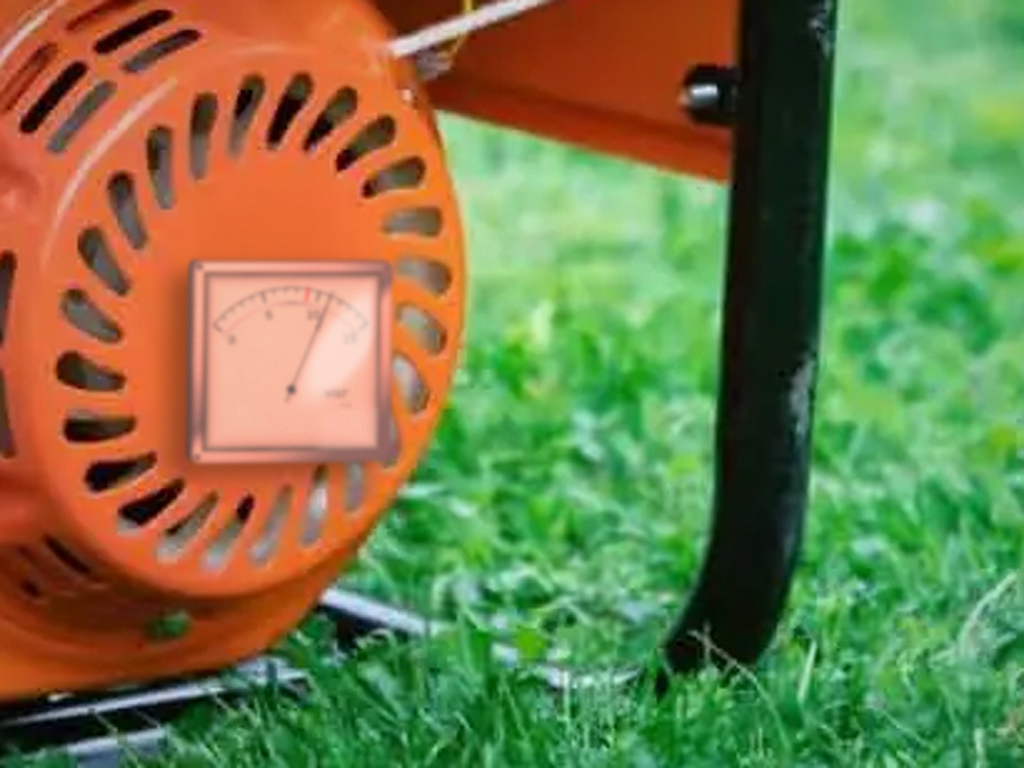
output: value=11 unit=V
